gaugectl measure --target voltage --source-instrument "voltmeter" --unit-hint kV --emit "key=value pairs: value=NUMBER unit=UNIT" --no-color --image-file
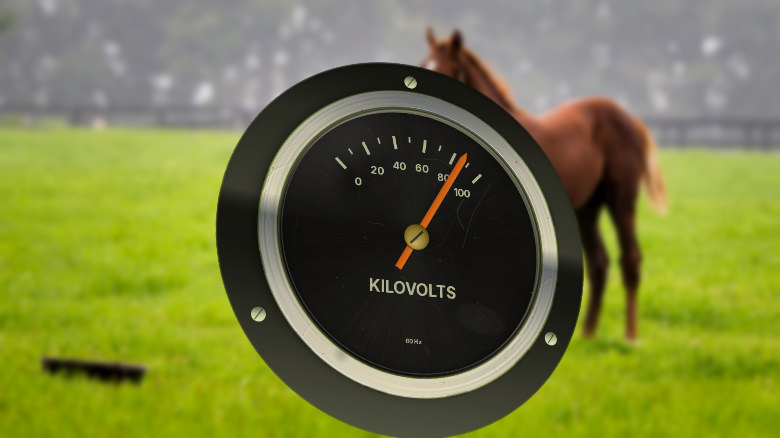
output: value=85 unit=kV
